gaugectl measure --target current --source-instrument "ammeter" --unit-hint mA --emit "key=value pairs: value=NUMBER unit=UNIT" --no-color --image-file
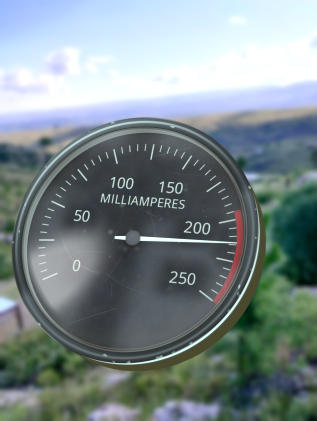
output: value=215 unit=mA
